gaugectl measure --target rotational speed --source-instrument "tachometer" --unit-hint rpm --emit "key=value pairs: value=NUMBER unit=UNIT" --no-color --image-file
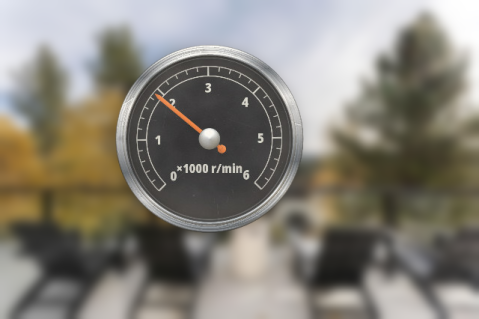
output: value=1900 unit=rpm
